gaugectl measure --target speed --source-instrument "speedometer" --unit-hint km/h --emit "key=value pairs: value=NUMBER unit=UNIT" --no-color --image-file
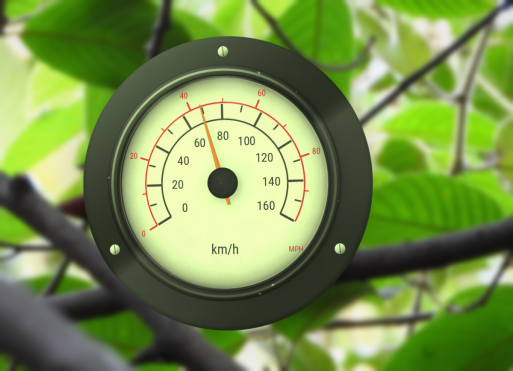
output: value=70 unit=km/h
